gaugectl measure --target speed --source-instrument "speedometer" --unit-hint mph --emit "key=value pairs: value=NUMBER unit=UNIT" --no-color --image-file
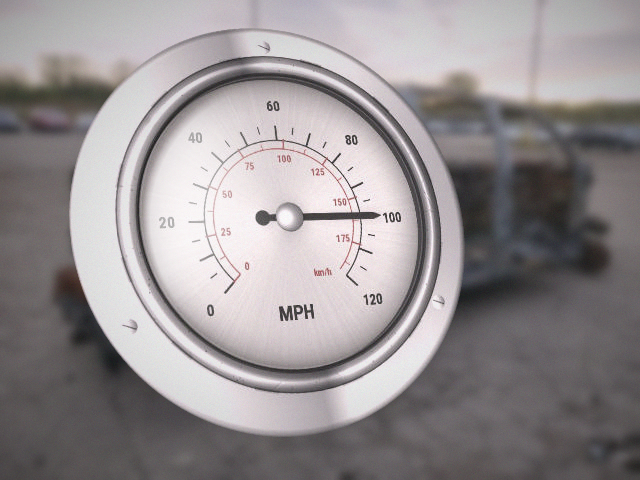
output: value=100 unit=mph
